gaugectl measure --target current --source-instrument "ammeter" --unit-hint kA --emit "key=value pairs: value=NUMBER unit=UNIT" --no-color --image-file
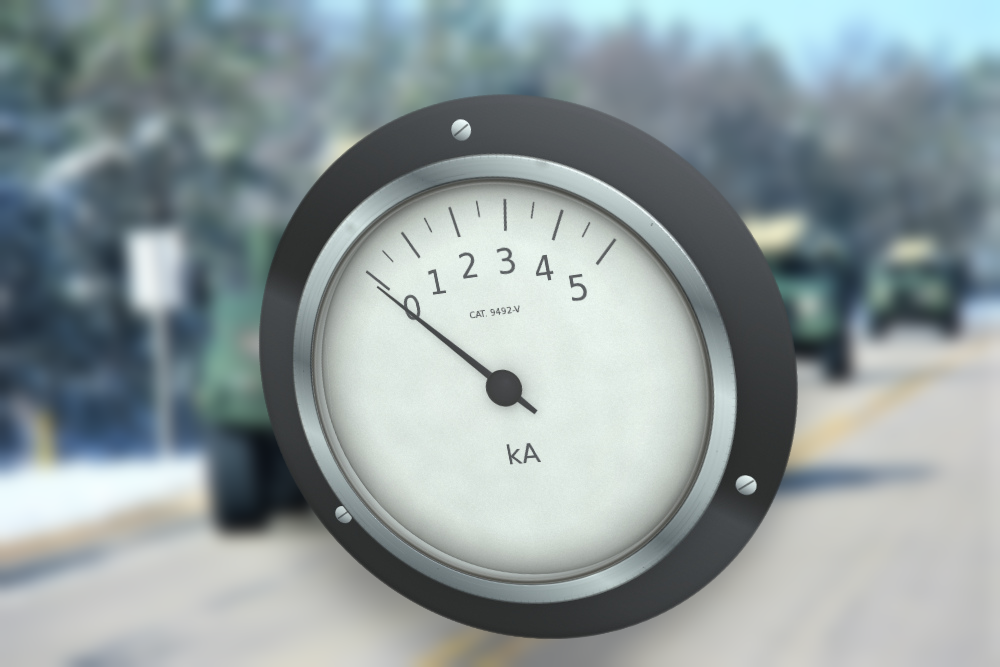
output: value=0 unit=kA
